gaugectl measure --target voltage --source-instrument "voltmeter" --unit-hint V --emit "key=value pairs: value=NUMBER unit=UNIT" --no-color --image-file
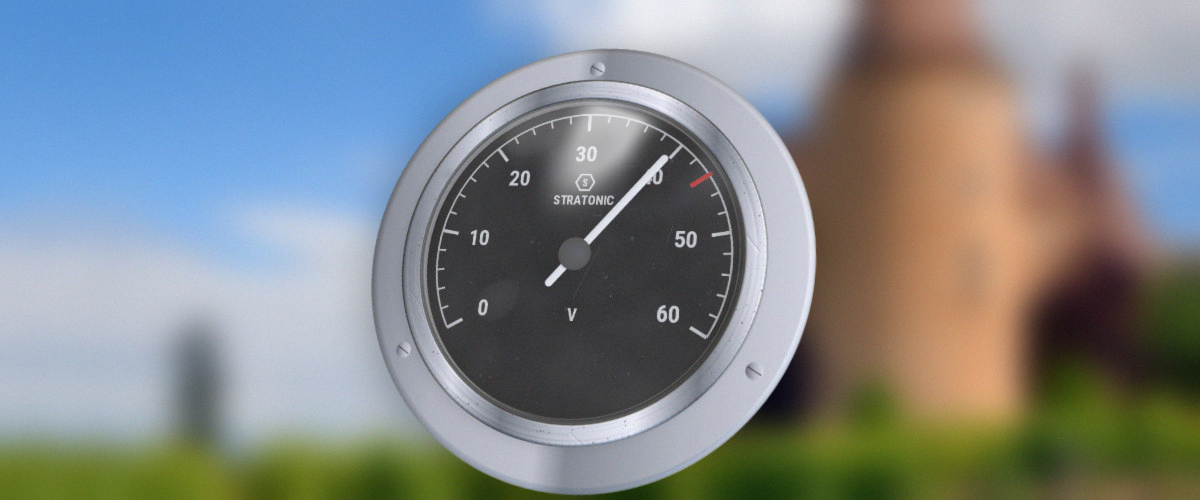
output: value=40 unit=V
